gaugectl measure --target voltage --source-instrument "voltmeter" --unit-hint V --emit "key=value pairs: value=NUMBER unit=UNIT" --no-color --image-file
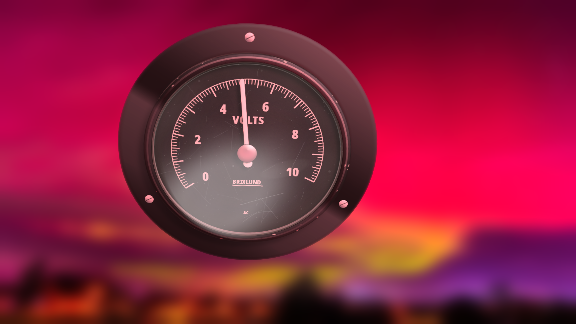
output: value=5 unit=V
